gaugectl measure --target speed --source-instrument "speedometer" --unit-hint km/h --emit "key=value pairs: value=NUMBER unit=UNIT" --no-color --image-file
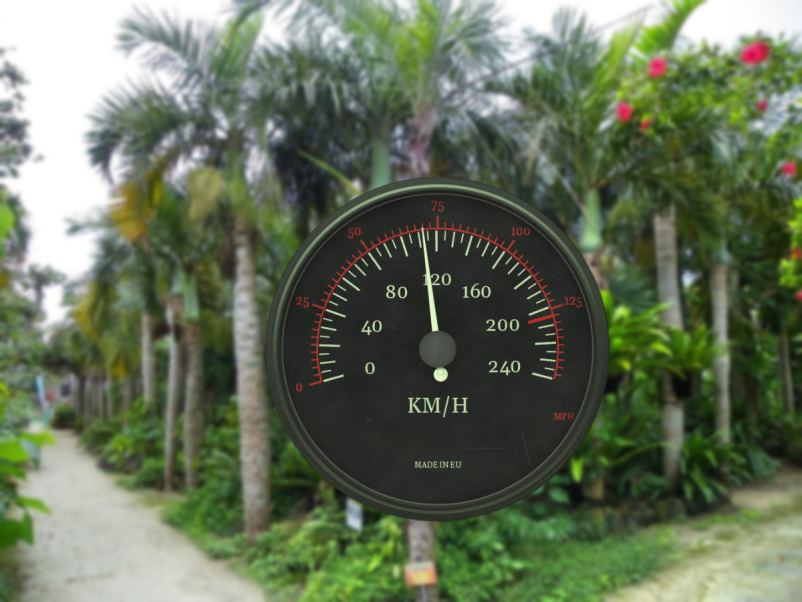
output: value=112.5 unit=km/h
